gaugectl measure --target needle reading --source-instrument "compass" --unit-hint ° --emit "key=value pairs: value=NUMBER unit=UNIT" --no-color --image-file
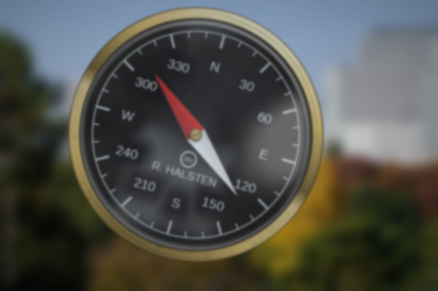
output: value=310 unit=°
